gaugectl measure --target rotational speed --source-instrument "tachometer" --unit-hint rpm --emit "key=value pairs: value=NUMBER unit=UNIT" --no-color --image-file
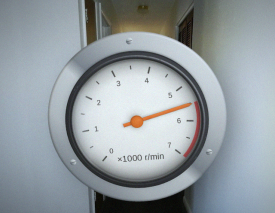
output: value=5500 unit=rpm
